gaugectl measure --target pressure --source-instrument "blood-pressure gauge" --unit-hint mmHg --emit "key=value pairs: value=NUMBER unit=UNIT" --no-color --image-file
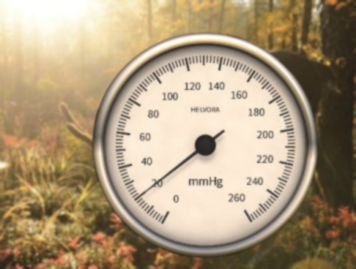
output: value=20 unit=mmHg
